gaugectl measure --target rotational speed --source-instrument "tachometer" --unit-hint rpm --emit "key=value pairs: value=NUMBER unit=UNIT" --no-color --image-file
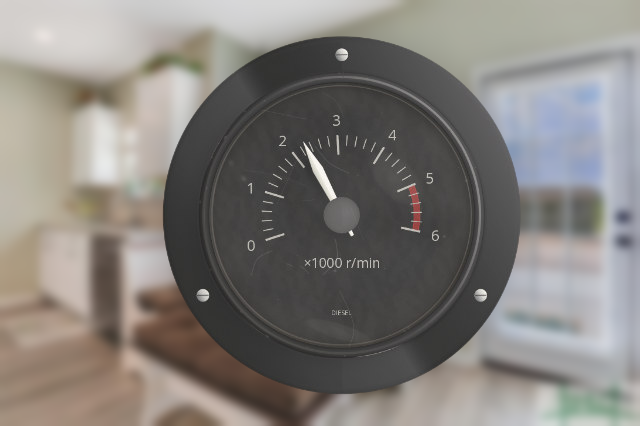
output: value=2300 unit=rpm
